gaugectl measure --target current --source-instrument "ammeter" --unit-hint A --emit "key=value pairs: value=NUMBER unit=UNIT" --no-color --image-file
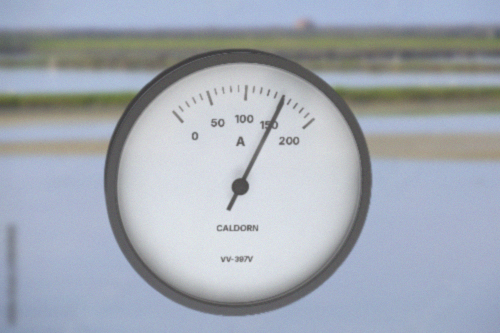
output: value=150 unit=A
